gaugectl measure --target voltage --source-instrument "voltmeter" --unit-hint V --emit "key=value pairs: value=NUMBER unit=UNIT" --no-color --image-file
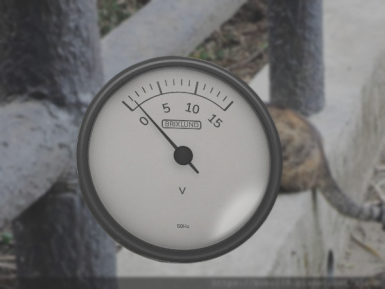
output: value=1 unit=V
